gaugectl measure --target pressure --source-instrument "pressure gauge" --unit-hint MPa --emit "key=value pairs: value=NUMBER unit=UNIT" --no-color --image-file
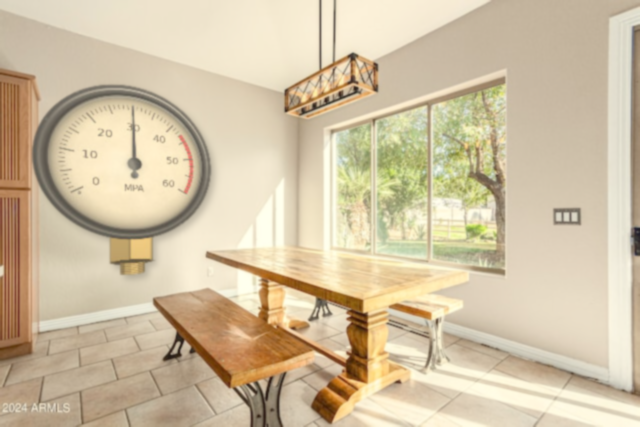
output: value=30 unit=MPa
